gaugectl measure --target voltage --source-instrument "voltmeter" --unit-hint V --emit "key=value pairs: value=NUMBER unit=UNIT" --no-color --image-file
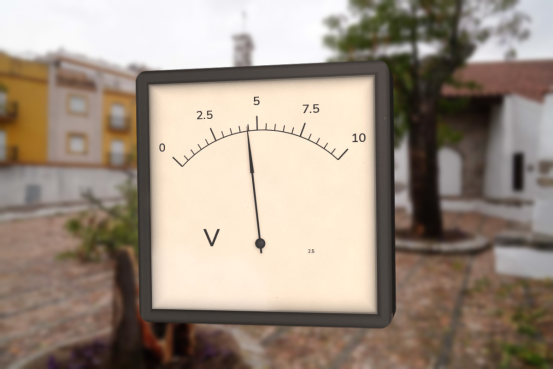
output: value=4.5 unit=V
